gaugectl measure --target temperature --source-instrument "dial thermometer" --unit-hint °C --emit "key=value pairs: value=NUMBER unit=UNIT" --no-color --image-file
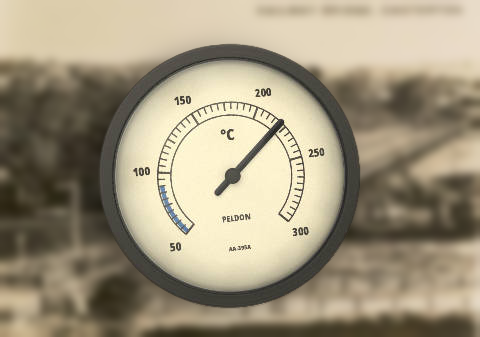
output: value=220 unit=°C
